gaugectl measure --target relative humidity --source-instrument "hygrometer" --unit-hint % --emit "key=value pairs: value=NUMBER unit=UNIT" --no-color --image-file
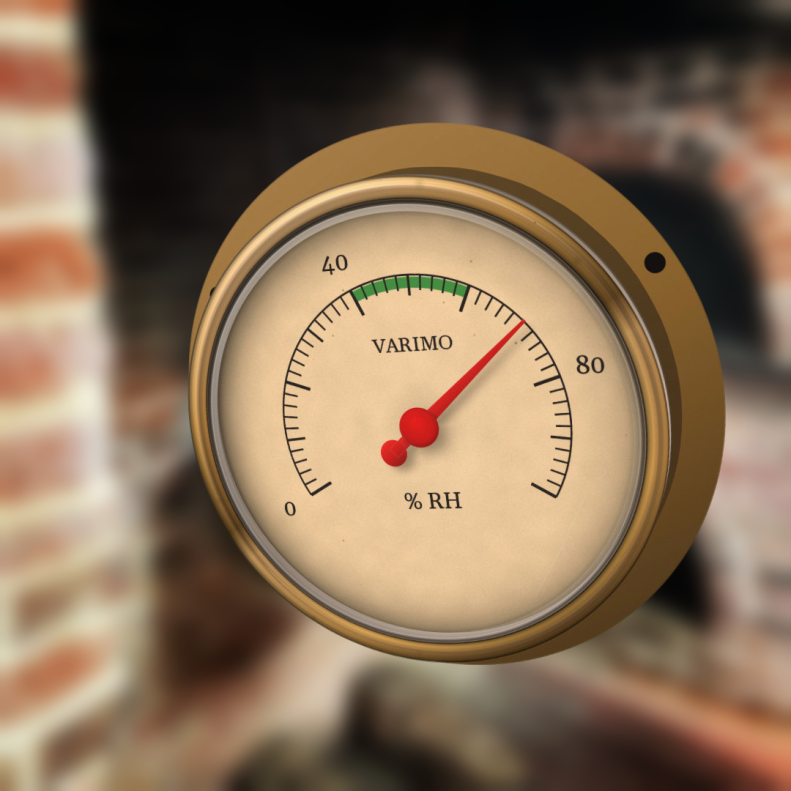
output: value=70 unit=%
